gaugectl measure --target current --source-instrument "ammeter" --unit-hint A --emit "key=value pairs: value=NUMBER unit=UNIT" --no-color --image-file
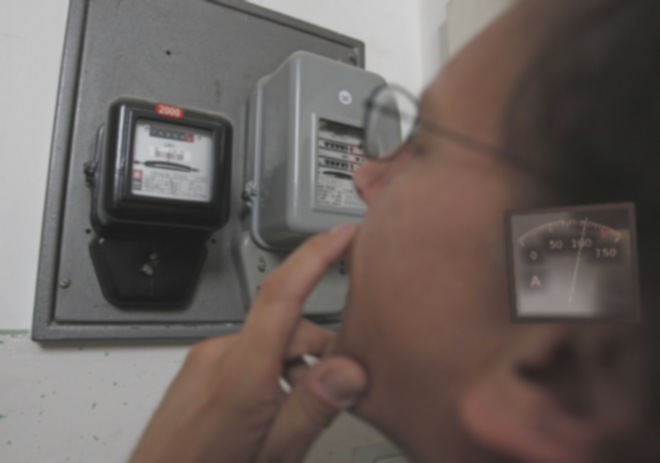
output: value=100 unit=A
